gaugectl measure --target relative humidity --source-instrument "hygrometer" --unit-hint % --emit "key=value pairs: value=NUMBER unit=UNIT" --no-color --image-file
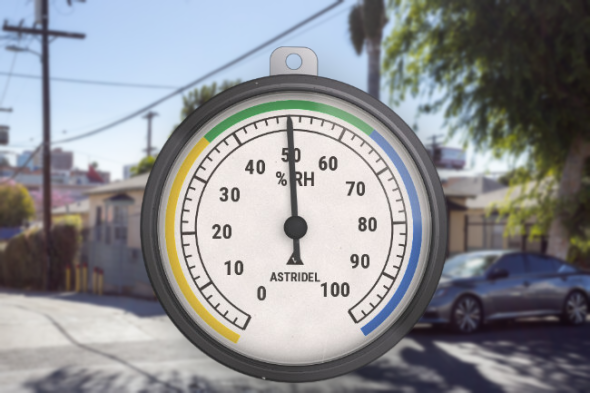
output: value=50 unit=%
